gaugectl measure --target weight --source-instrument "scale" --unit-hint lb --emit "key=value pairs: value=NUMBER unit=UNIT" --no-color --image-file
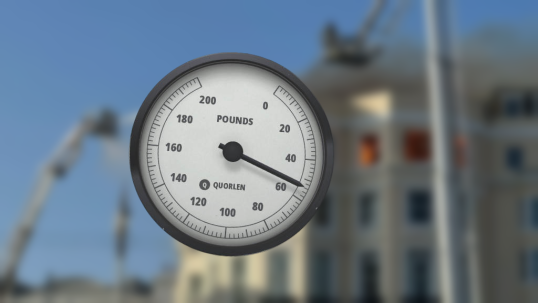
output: value=54 unit=lb
